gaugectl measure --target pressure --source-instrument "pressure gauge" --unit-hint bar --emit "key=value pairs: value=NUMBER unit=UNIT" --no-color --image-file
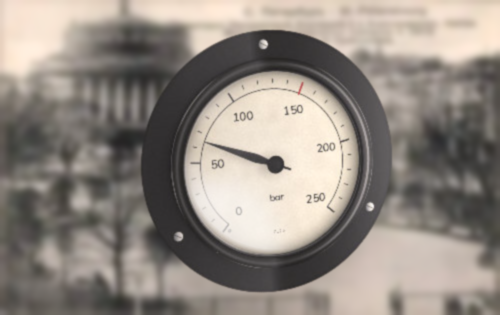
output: value=65 unit=bar
